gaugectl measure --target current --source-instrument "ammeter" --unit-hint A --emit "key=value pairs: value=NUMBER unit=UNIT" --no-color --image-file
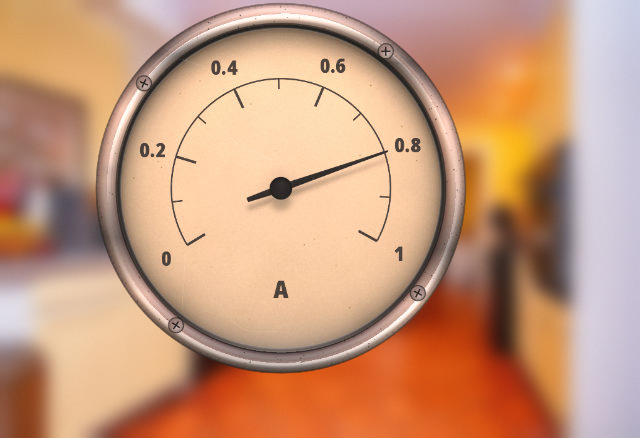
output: value=0.8 unit=A
